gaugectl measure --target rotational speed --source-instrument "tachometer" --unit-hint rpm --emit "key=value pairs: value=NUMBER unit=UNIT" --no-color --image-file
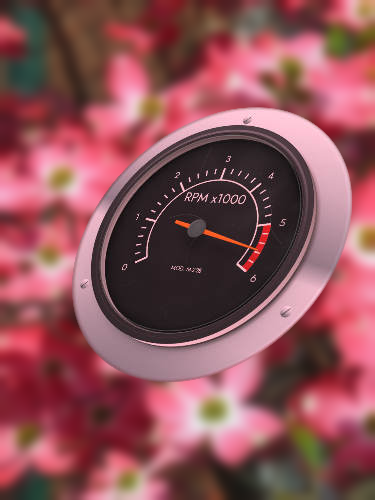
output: value=5600 unit=rpm
